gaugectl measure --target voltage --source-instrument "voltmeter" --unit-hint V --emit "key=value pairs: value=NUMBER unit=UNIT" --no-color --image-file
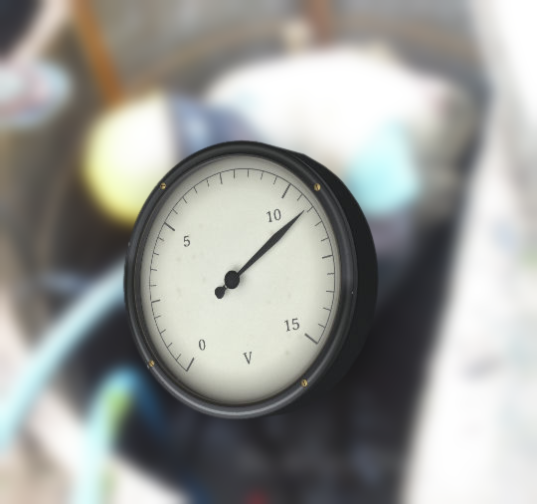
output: value=11 unit=V
